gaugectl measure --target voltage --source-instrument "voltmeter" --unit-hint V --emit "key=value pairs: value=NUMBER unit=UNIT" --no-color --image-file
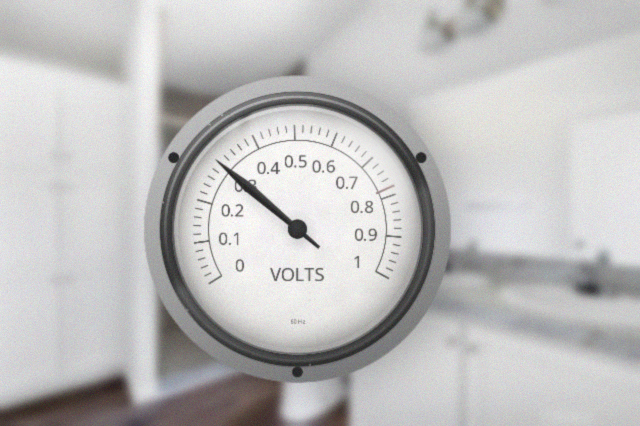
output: value=0.3 unit=V
